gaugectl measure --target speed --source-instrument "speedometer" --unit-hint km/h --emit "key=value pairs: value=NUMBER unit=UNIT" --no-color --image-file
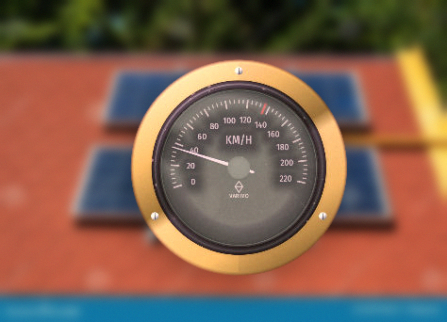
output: value=36 unit=km/h
